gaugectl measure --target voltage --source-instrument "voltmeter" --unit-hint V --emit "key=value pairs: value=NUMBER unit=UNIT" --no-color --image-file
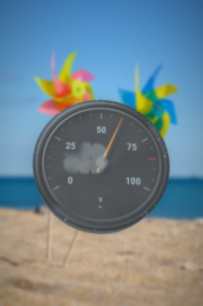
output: value=60 unit=V
